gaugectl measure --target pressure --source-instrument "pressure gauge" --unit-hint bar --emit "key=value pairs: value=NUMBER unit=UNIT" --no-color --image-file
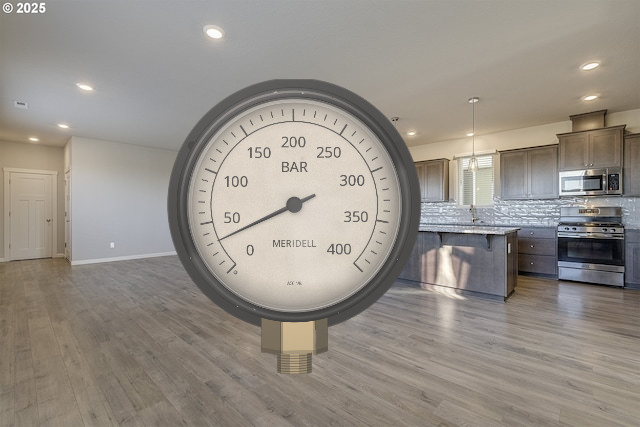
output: value=30 unit=bar
